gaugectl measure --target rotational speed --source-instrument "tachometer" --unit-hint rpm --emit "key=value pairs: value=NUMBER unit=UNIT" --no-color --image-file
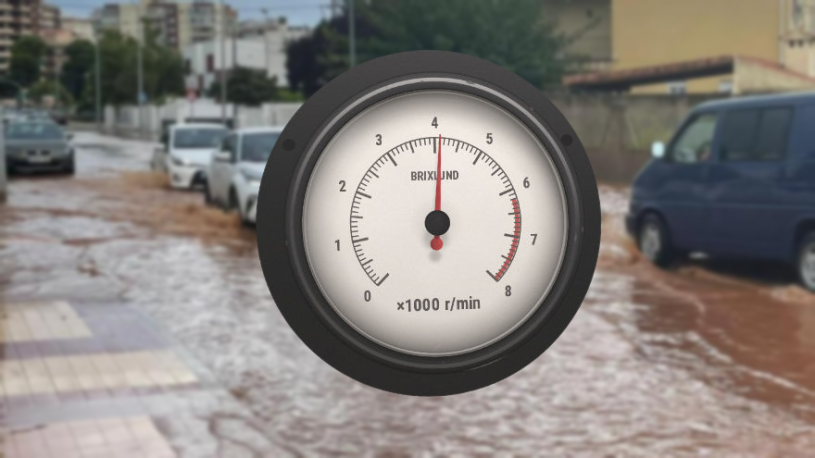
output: value=4100 unit=rpm
